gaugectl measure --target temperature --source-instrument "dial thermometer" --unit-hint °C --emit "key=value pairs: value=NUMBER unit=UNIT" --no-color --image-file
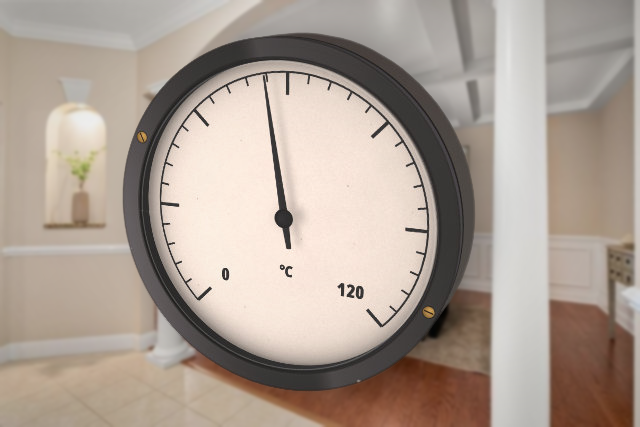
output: value=56 unit=°C
